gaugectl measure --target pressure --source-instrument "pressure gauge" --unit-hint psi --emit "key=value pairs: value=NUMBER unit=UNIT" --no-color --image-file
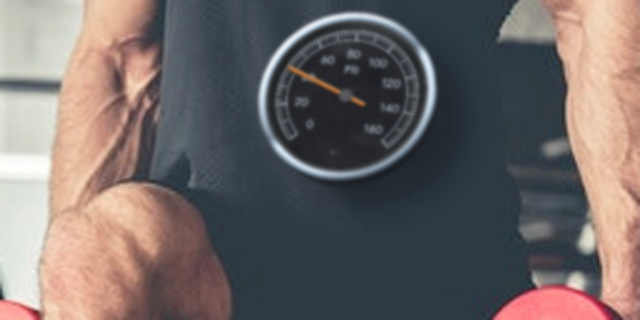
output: value=40 unit=psi
